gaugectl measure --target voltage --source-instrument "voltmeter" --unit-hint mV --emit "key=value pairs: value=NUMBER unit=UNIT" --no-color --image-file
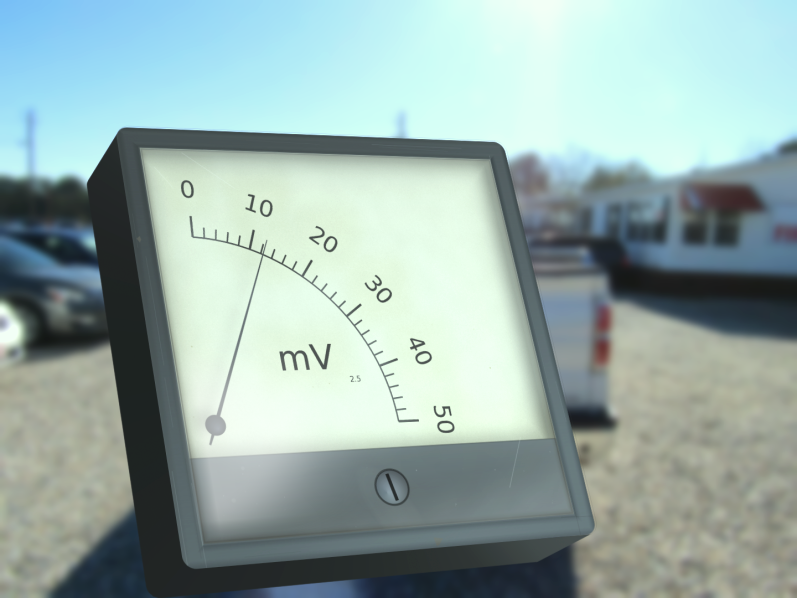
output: value=12 unit=mV
